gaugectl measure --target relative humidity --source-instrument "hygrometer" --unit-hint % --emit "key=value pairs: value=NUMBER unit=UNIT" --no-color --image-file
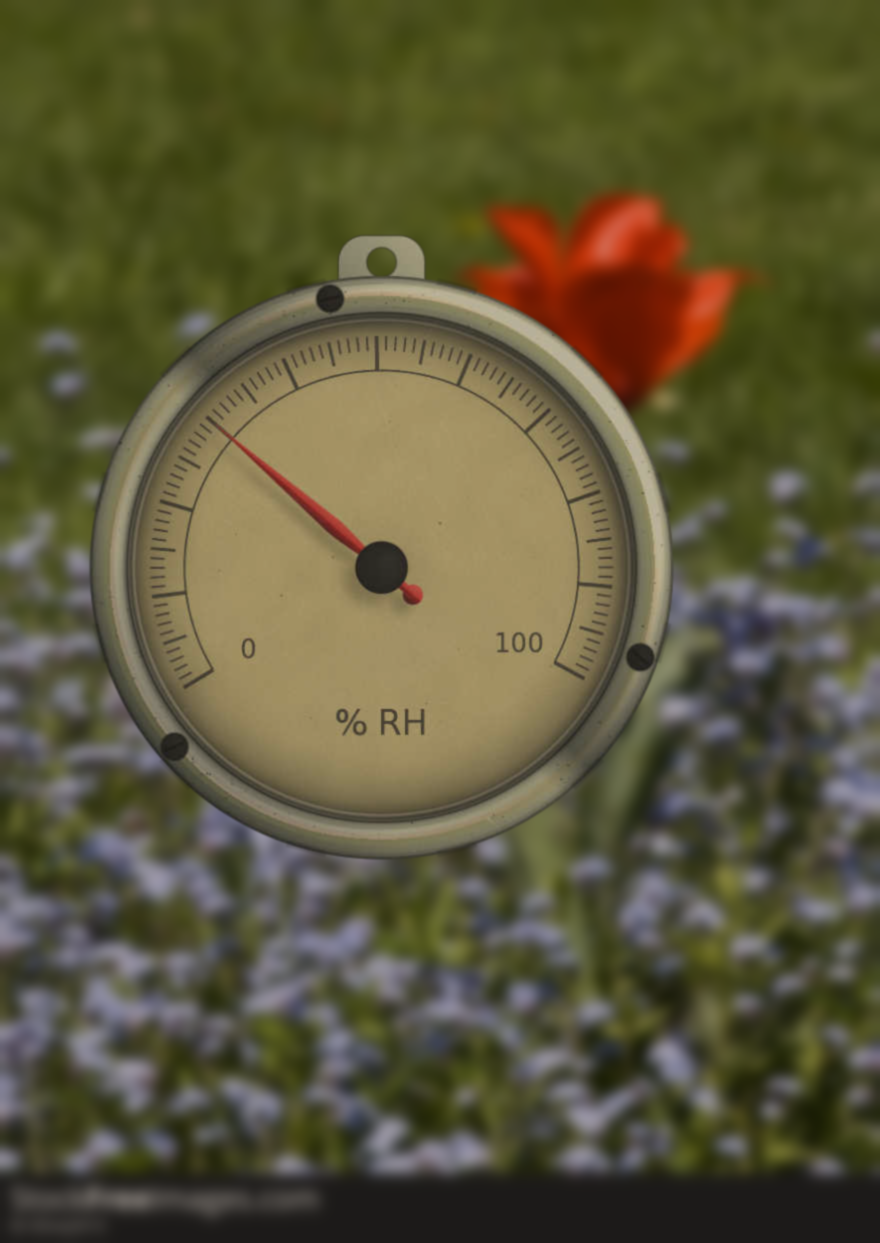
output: value=30 unit=%
